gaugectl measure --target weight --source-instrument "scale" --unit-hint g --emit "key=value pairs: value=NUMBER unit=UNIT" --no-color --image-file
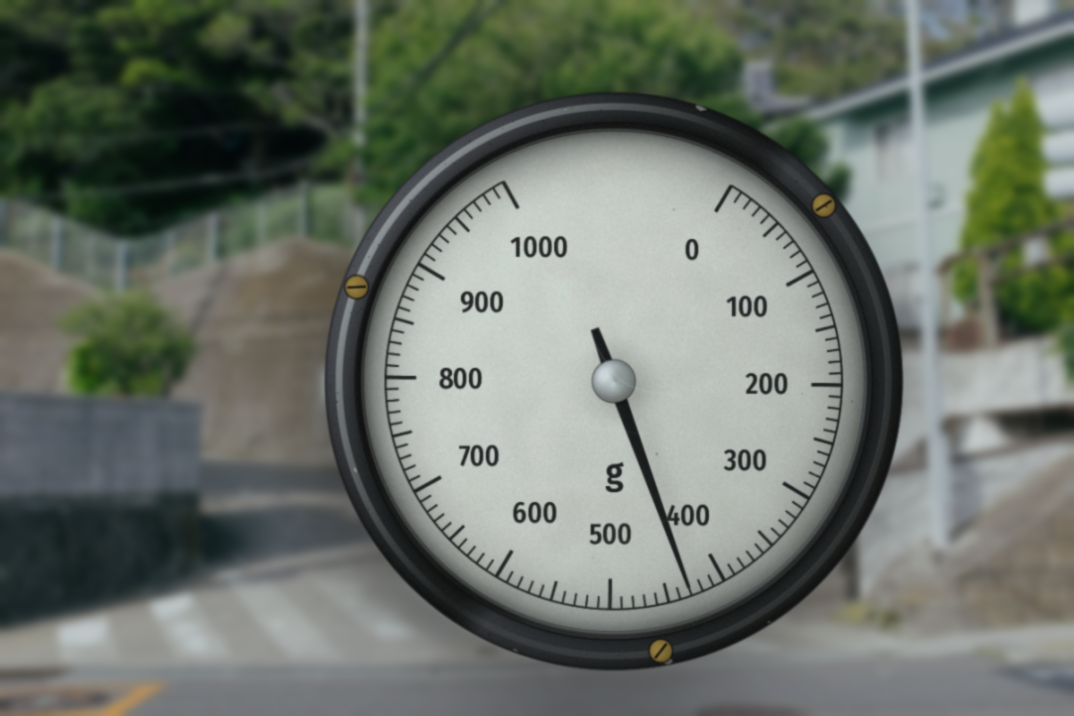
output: value=430 unit=g
